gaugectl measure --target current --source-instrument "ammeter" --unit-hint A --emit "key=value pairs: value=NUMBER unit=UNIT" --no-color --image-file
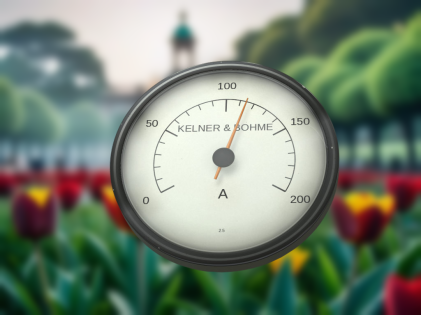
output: value=115 unit=A
